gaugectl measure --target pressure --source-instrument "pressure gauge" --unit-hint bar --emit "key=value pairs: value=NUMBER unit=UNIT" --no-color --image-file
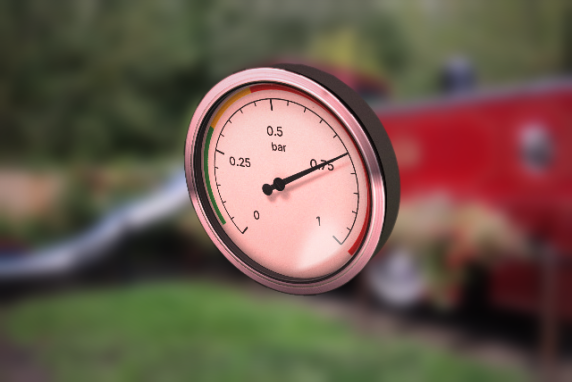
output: value=0.75 unit=bar
